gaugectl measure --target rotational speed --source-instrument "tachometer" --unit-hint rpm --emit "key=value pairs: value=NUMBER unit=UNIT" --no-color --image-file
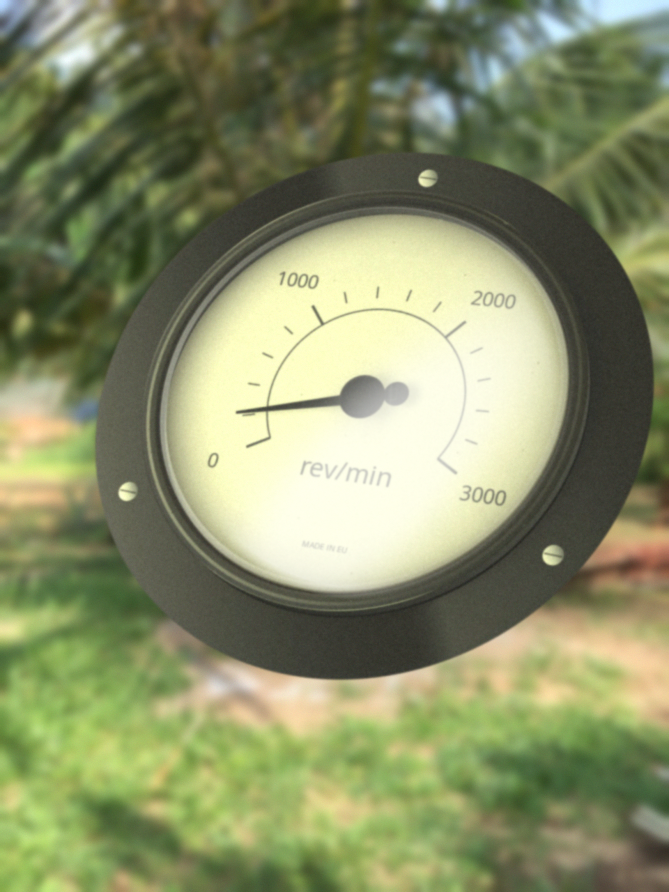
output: value=200 unit=rpm
